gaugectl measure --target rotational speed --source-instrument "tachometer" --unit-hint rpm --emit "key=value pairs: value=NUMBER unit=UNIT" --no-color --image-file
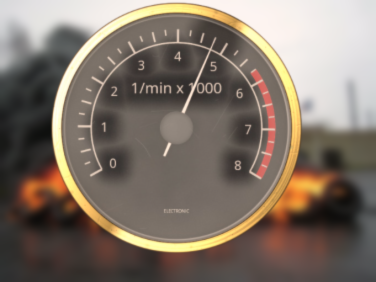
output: value=4750 unit=rpm
